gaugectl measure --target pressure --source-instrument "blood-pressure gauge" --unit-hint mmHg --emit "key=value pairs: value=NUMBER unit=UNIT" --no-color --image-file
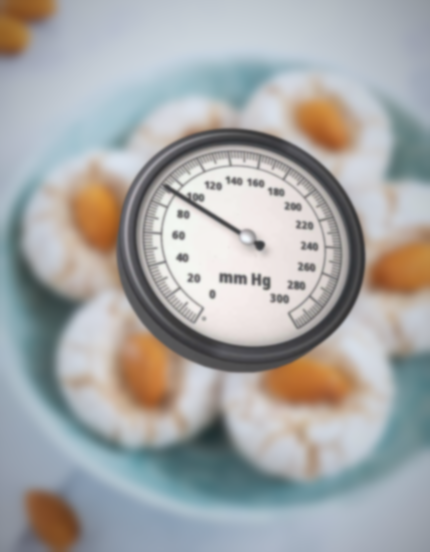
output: value=90 unit=mmHg
